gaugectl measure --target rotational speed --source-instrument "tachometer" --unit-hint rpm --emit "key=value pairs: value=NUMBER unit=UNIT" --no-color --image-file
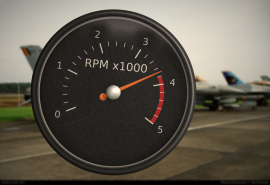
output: value=3700 unit=rpm
